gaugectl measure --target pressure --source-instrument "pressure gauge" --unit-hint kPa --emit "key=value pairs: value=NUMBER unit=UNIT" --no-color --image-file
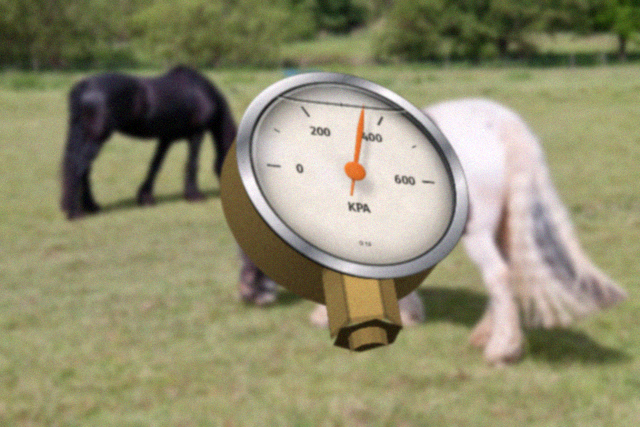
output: value=350 unit=kPa
